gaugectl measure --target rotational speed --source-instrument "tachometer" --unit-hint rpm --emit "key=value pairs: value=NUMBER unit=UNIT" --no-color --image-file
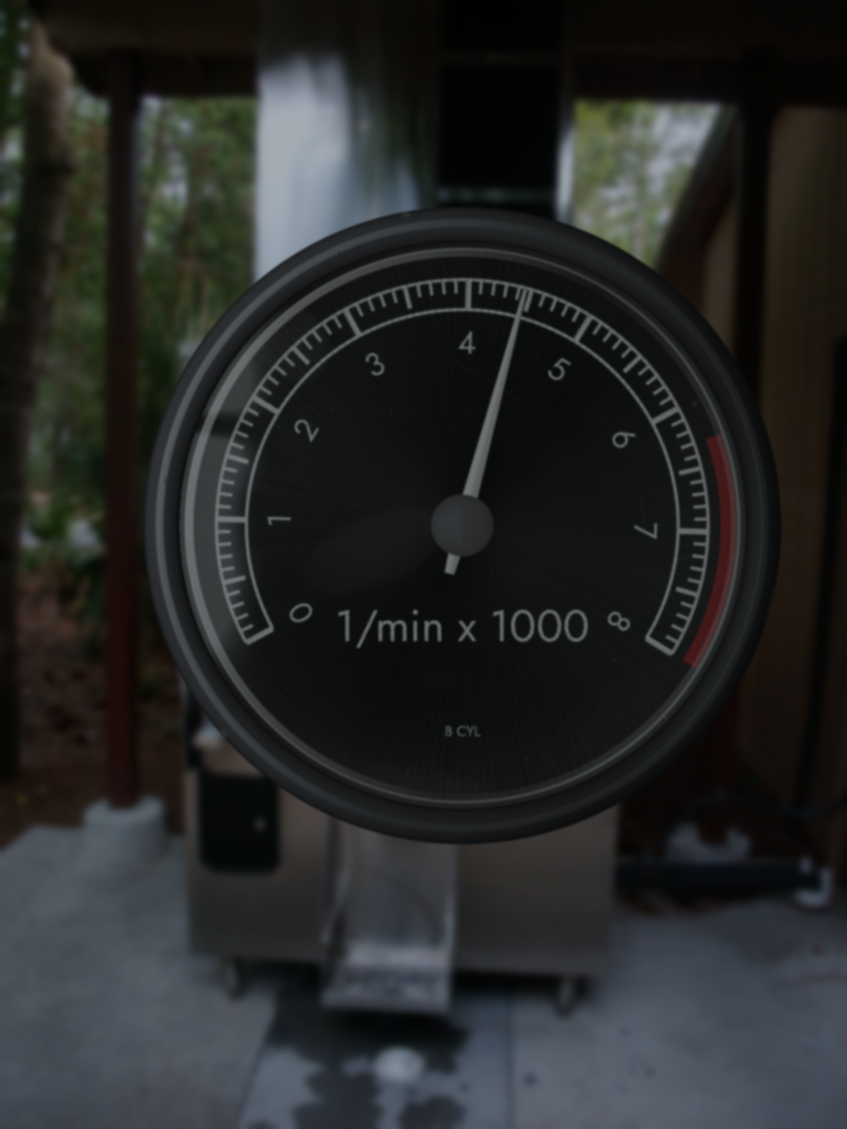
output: value=4450 unit=rpm
